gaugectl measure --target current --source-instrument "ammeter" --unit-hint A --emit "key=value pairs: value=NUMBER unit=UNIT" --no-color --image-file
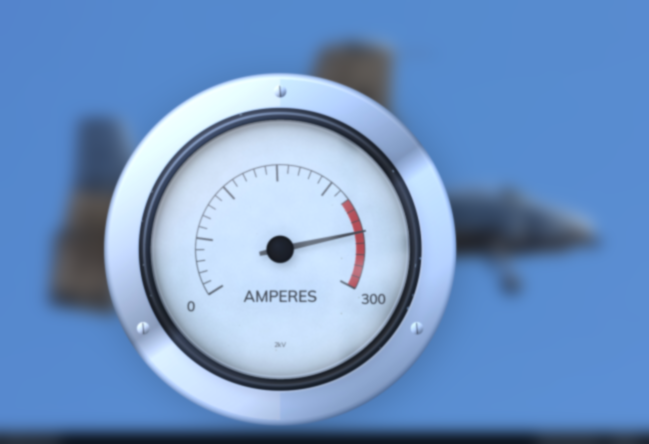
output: value=250 unit=A
